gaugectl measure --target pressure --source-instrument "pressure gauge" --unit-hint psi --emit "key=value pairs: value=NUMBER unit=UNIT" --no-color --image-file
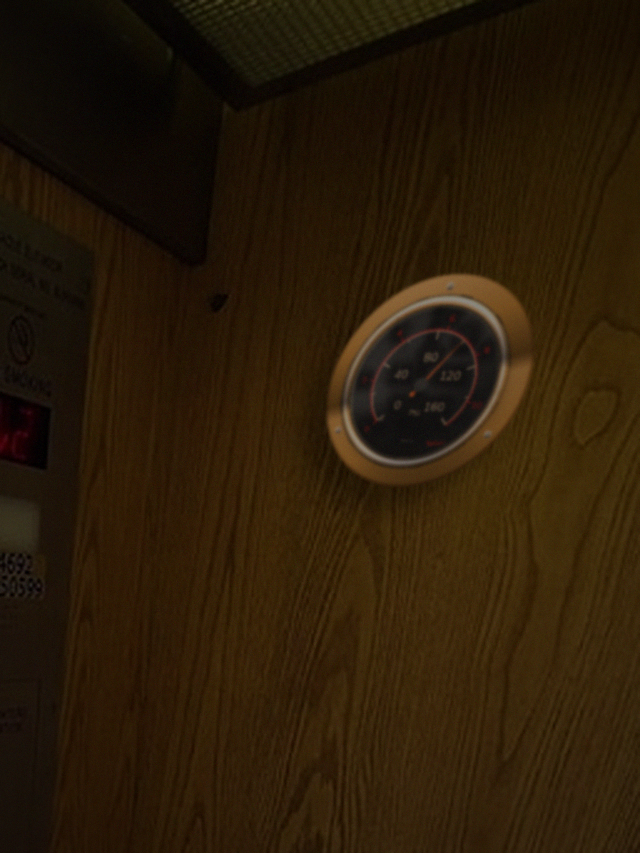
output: value=100 unit=psi
